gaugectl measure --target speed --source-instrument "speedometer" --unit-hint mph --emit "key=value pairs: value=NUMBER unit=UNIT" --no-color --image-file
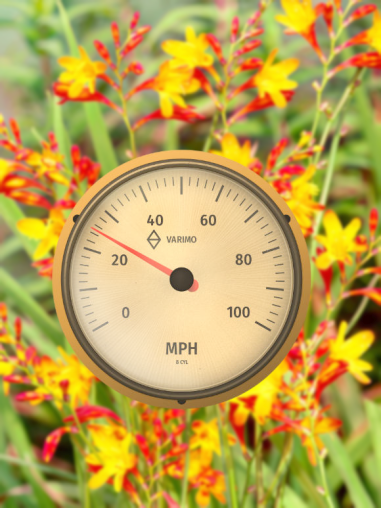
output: value=25 unit=mph
